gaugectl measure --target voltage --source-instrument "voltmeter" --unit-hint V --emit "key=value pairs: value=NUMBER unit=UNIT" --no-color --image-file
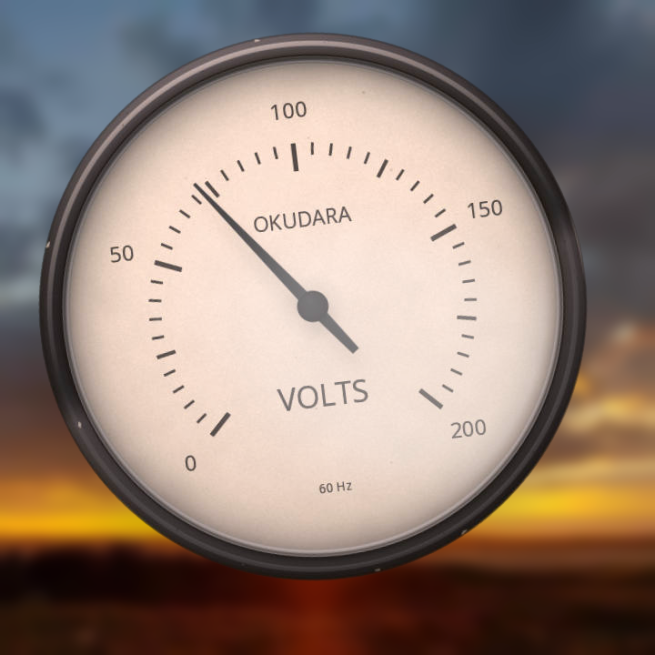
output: value=72.5 unit=V
